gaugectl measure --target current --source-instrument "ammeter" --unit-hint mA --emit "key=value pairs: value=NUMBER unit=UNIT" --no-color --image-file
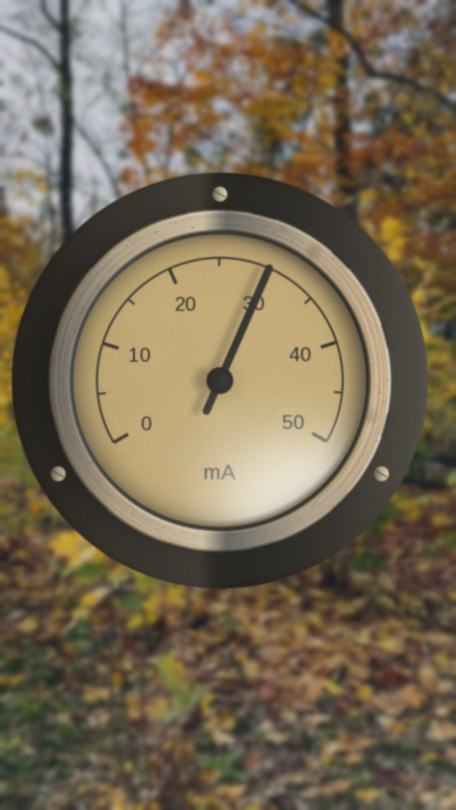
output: value=30 unit=mA
